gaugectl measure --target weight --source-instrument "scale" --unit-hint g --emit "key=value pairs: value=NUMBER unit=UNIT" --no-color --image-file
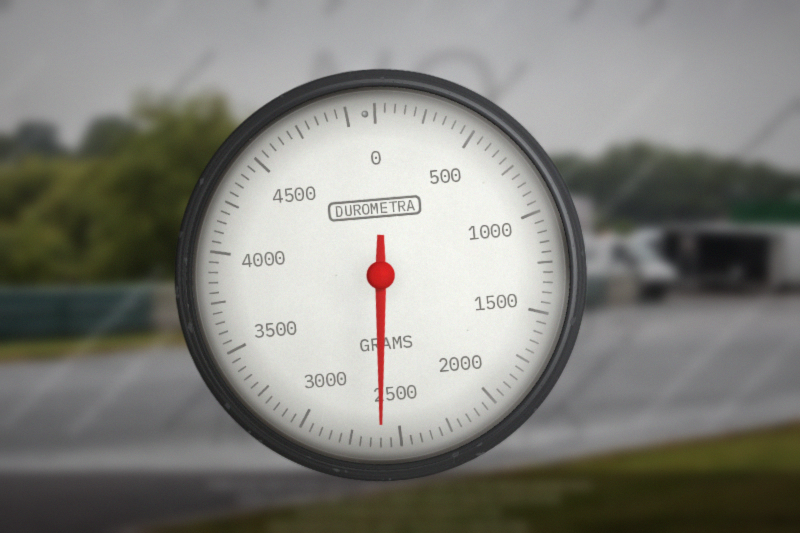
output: value=2600 unit=g
